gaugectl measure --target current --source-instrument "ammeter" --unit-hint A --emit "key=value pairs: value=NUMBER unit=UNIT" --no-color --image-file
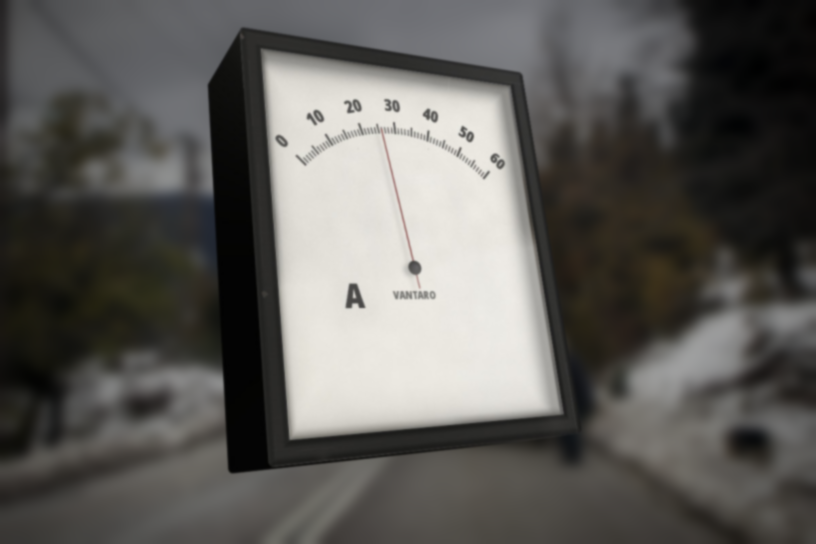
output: value=25 unit=A
